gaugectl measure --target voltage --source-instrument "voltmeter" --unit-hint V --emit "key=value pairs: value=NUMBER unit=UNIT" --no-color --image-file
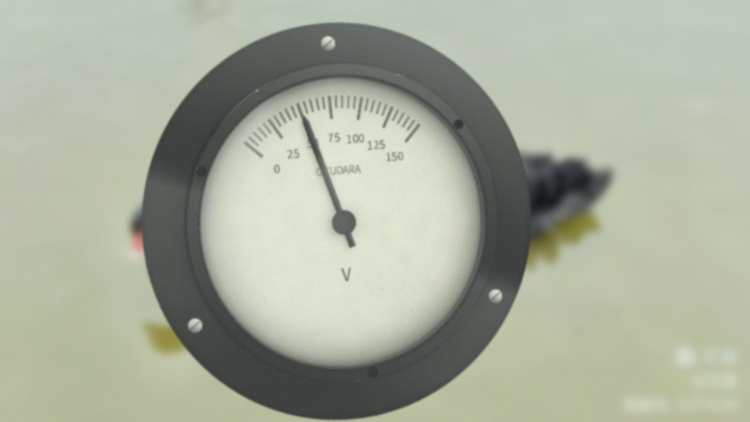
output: value=50 unit=V
